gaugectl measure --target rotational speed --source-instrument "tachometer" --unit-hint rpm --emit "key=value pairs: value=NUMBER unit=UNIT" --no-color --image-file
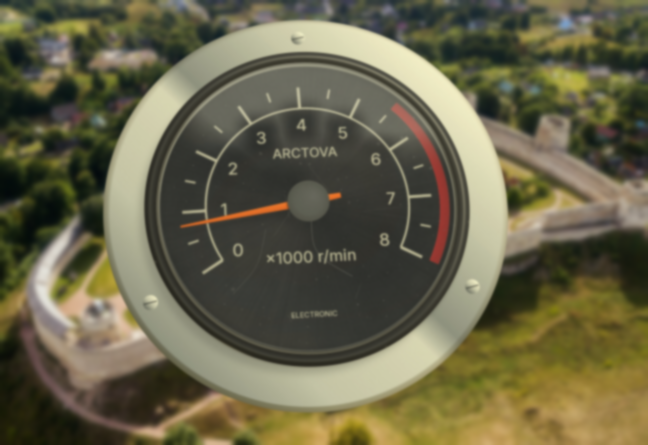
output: value=750 unit=rpm
